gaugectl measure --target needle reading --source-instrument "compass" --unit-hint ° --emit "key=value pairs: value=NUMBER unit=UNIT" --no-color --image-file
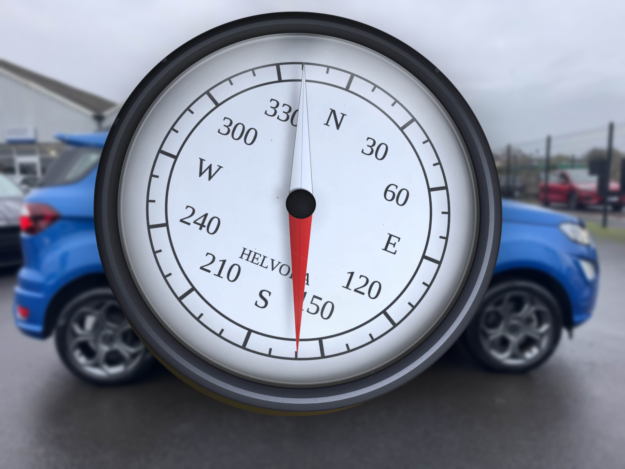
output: value=160 unit=°
